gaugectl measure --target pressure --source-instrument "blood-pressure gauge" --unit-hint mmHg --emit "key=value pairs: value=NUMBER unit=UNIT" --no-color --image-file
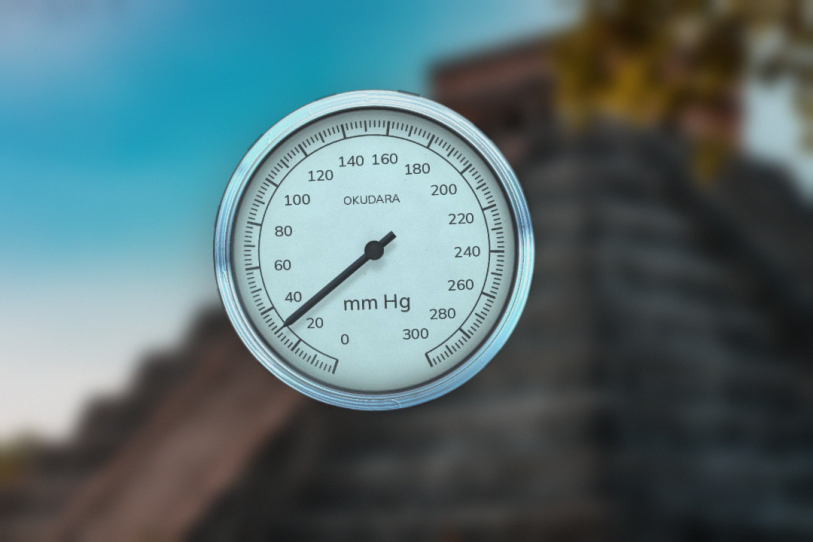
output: value=30 unit=mmHg
